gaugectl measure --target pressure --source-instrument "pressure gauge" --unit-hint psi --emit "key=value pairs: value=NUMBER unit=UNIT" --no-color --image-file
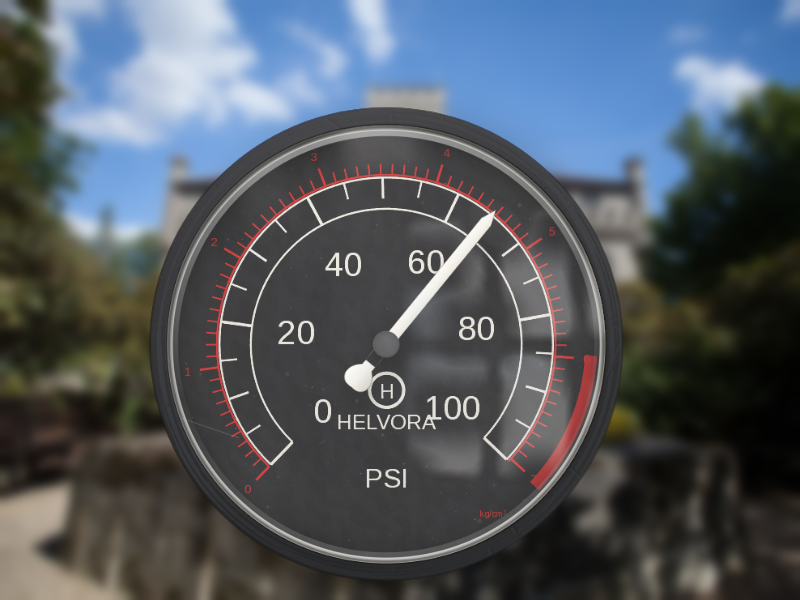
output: value=65 unit=psi
